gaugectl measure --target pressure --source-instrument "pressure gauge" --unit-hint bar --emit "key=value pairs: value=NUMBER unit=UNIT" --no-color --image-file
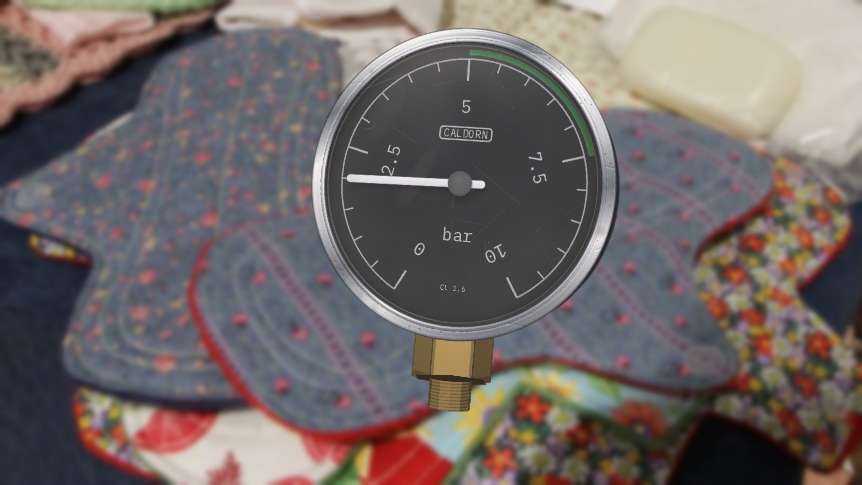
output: value=2 unit=bar
